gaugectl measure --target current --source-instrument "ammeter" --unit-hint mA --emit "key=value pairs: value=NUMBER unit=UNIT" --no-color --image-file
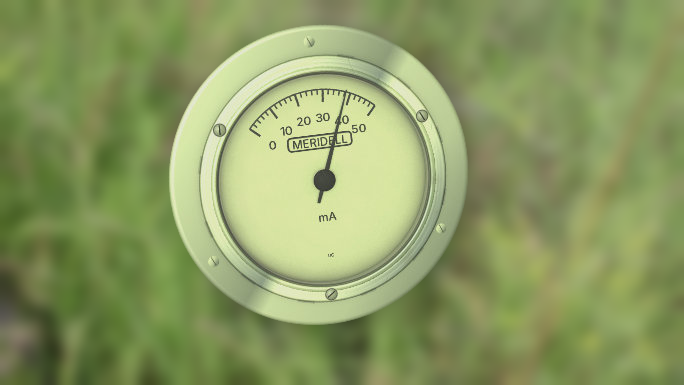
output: value=38 unit=mA
